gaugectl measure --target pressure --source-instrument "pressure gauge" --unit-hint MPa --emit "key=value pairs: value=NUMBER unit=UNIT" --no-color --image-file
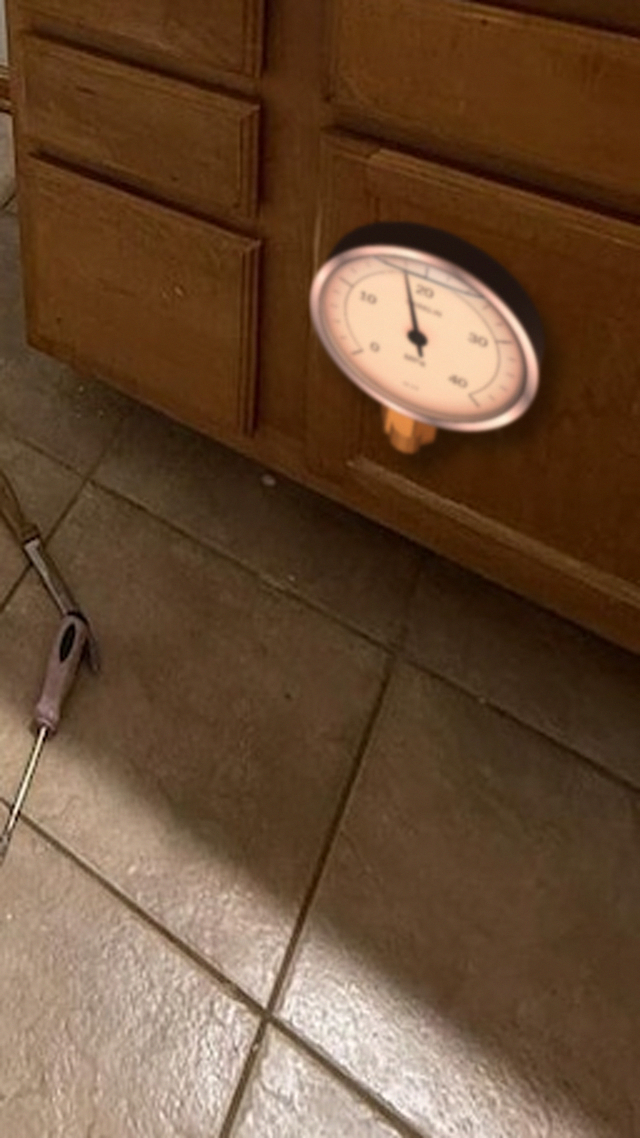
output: value=18 unit=MPa
